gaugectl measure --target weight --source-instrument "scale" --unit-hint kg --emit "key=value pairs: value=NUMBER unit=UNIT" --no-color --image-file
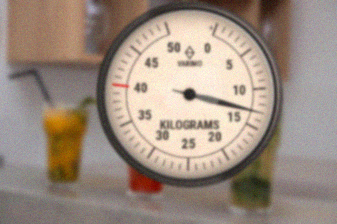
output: value=13 unit=kg
